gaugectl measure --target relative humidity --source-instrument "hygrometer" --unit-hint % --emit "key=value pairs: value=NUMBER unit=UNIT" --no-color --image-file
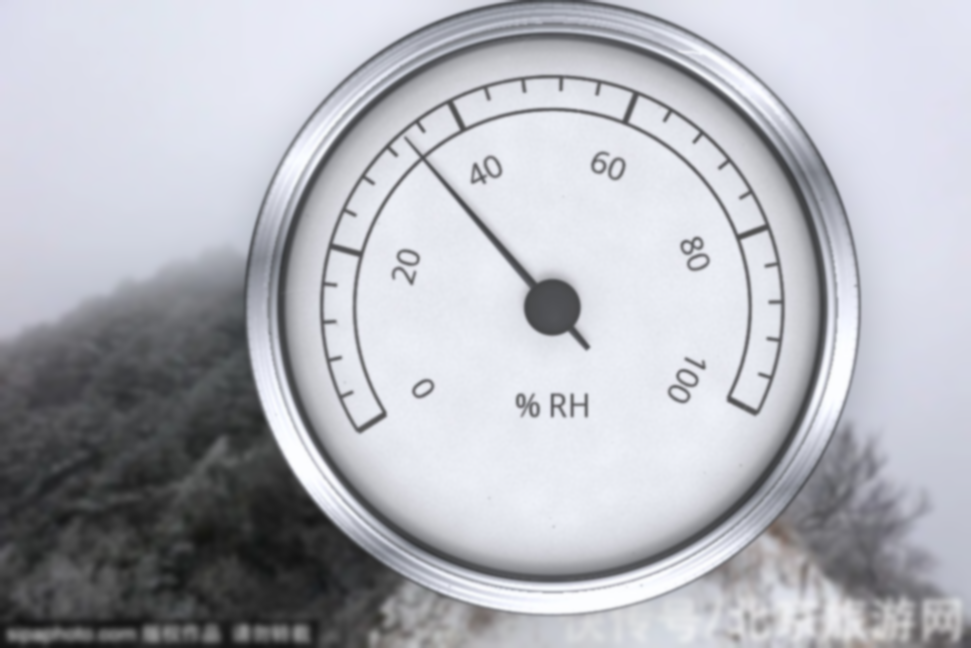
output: value=34 unit=%
